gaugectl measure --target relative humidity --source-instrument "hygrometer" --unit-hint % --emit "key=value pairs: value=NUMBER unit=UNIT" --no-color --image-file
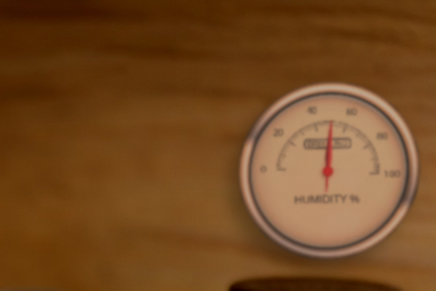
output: value=50 unit=%
